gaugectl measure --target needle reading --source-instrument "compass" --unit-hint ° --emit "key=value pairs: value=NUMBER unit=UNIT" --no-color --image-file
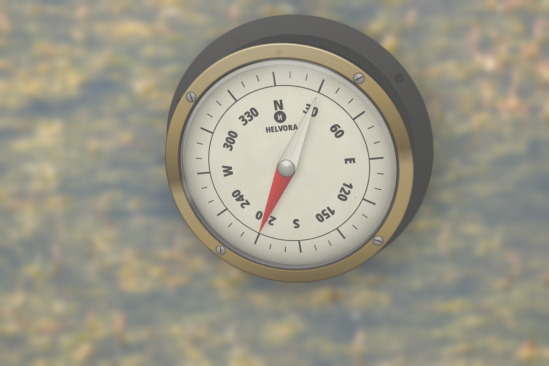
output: value=210 unit=°
